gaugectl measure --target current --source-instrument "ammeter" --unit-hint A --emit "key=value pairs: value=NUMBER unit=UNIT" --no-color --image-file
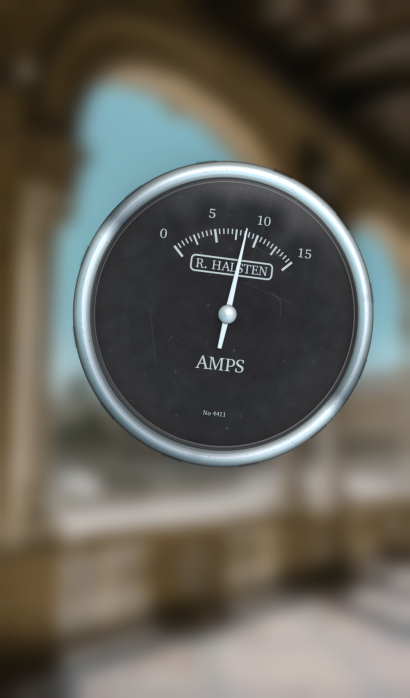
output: value=8.5 unit=A
